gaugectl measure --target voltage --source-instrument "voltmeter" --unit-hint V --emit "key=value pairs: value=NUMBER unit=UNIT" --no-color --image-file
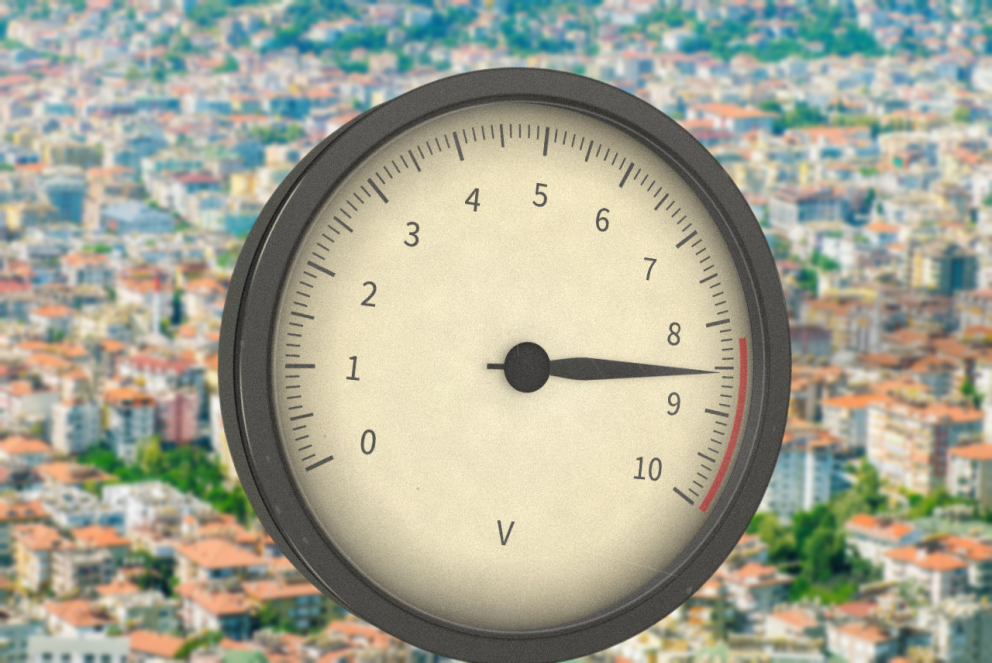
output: value=8.55 unit=V
